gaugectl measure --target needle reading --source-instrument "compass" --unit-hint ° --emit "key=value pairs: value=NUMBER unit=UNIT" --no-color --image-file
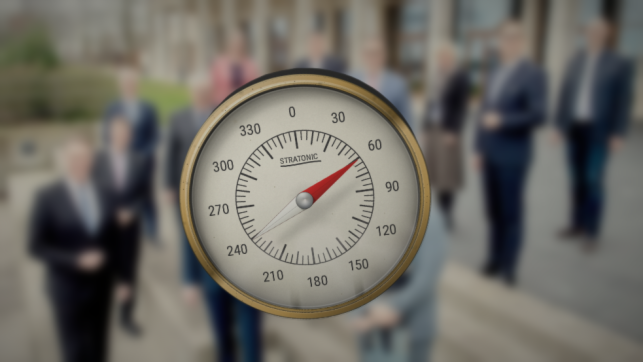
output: value=60 unit=°
